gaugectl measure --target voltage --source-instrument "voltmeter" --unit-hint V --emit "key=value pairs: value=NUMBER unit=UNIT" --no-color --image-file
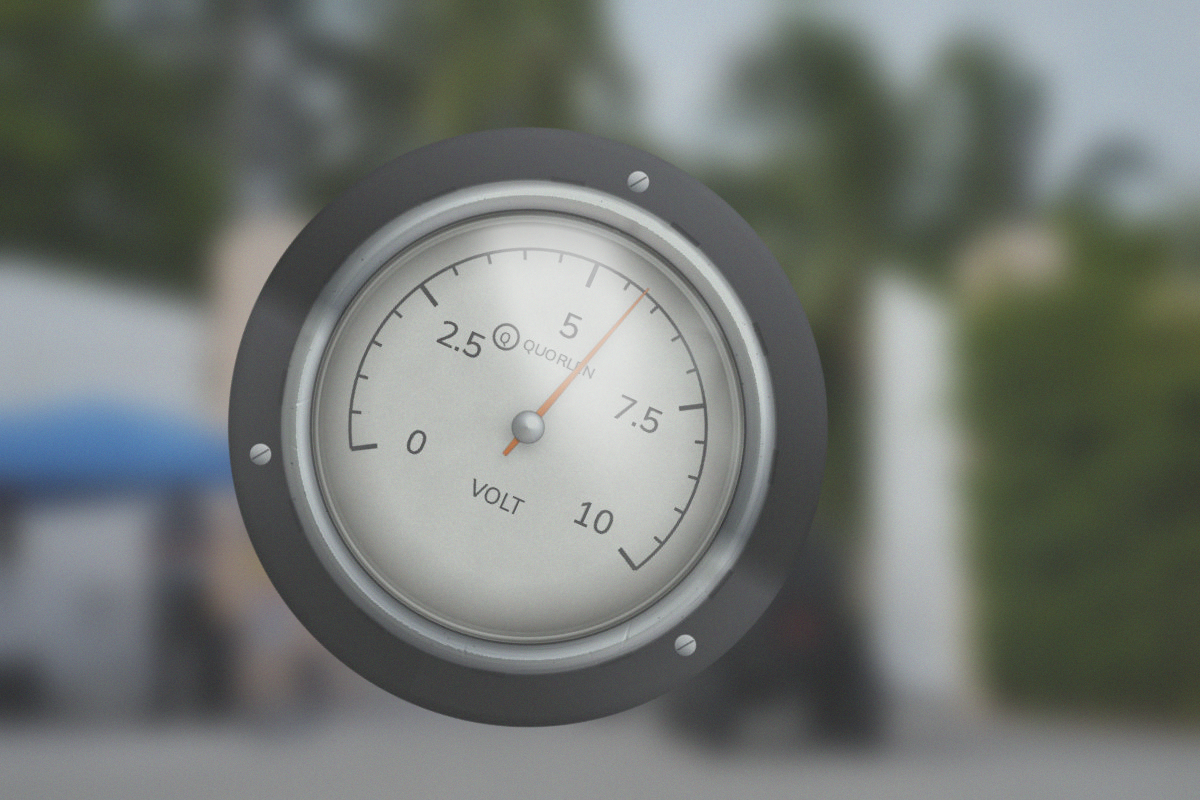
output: value=5.75 unit=V
